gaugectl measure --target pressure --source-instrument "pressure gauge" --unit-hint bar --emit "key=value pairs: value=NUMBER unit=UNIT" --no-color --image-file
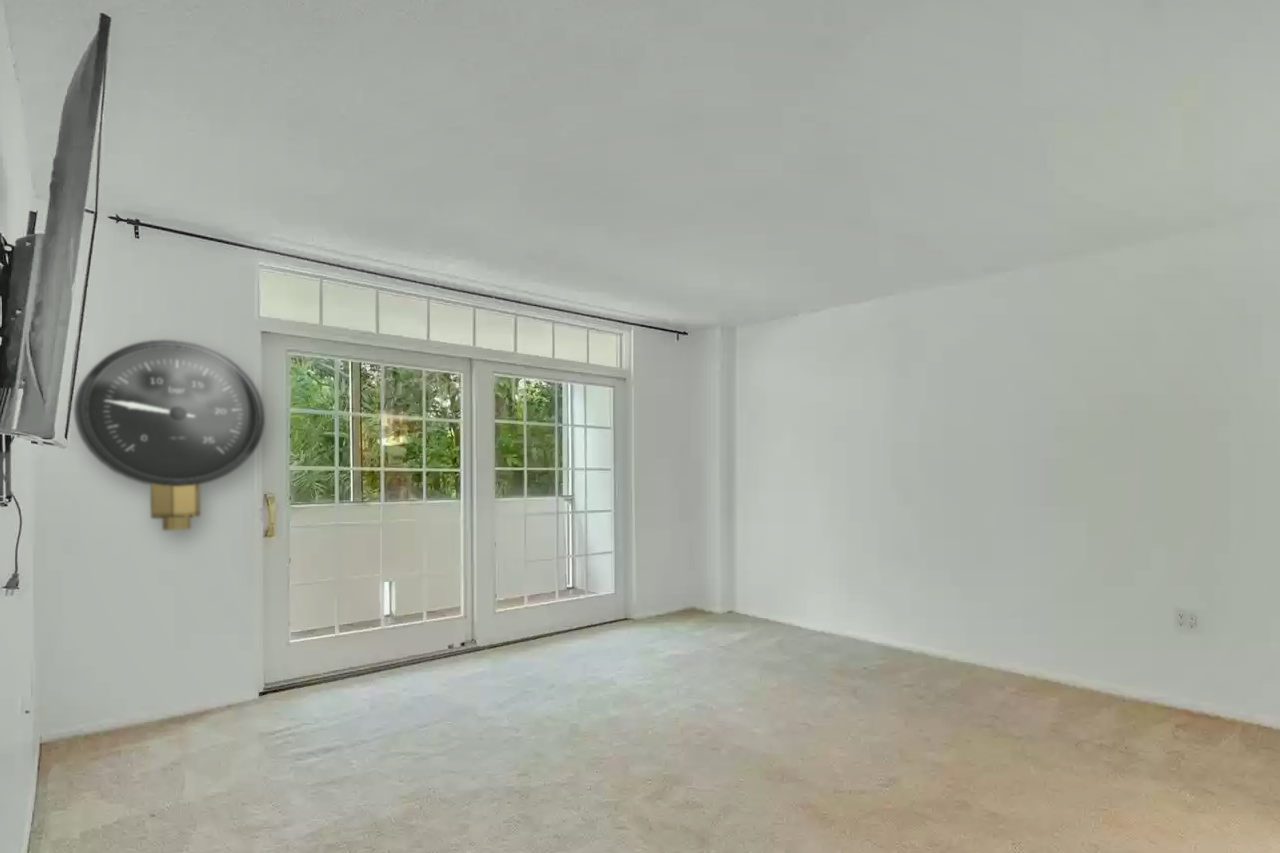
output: value=5 unit=bar
